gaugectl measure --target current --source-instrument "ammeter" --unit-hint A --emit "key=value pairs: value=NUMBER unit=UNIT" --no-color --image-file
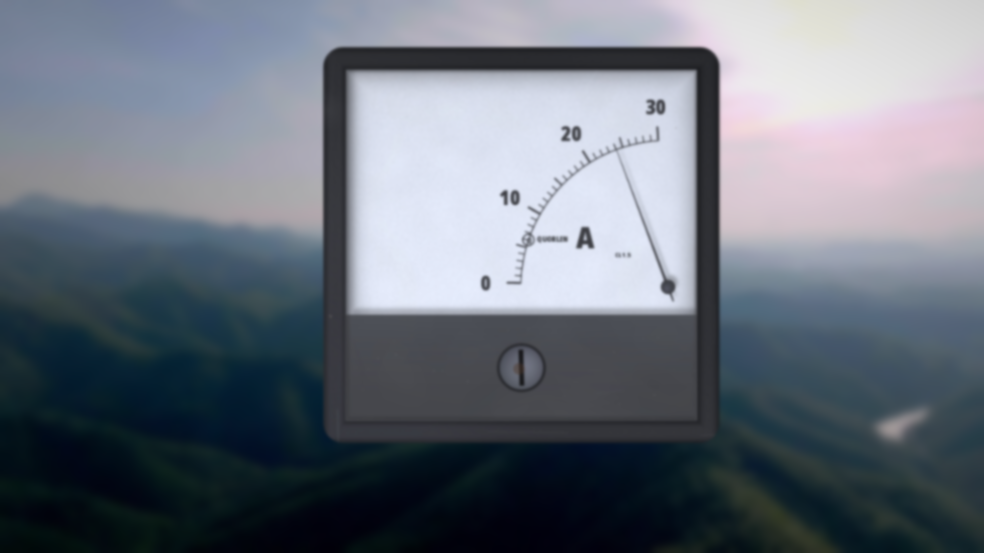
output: value=24 unit=A
